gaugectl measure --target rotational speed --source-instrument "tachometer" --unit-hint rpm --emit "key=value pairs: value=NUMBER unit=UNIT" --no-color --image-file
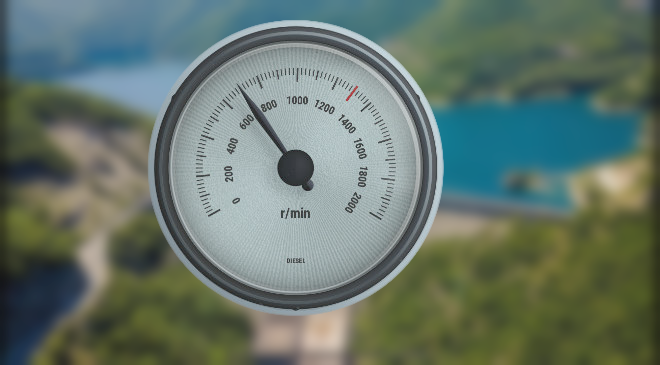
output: value=700 unit=rpm
